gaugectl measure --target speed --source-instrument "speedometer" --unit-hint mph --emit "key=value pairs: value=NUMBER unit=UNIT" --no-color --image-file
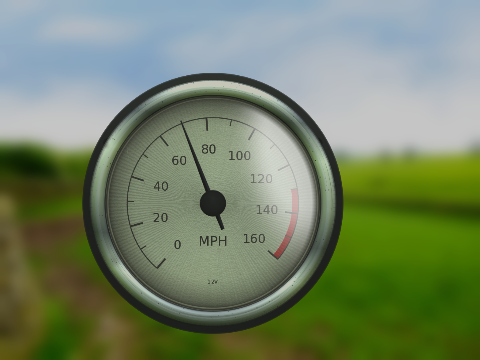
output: value=70 unit=mph
